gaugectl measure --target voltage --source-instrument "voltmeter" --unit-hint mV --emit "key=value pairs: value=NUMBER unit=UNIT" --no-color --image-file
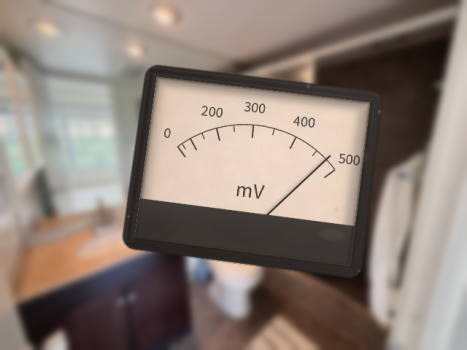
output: value=475 unit=mV
